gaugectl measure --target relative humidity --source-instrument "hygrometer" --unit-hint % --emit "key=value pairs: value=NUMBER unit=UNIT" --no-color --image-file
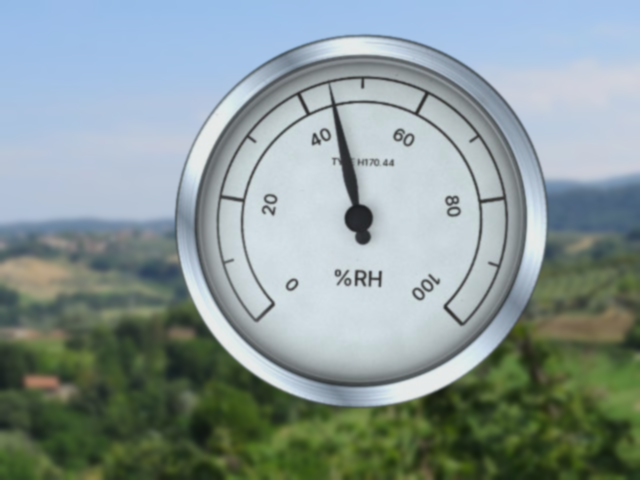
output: value=45 unit=%
